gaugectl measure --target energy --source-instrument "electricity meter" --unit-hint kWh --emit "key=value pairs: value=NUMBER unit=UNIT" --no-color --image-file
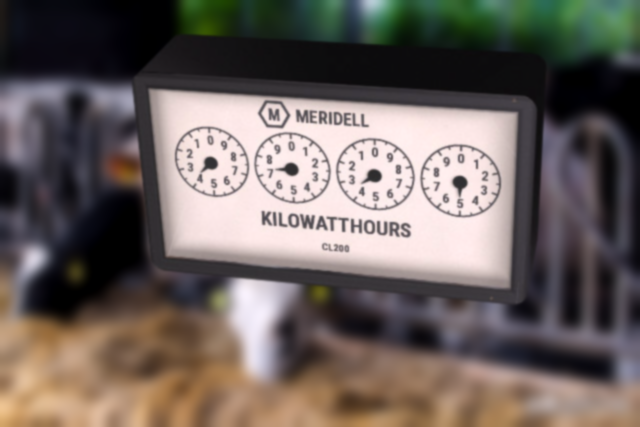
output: value=3735 unit=kWh
